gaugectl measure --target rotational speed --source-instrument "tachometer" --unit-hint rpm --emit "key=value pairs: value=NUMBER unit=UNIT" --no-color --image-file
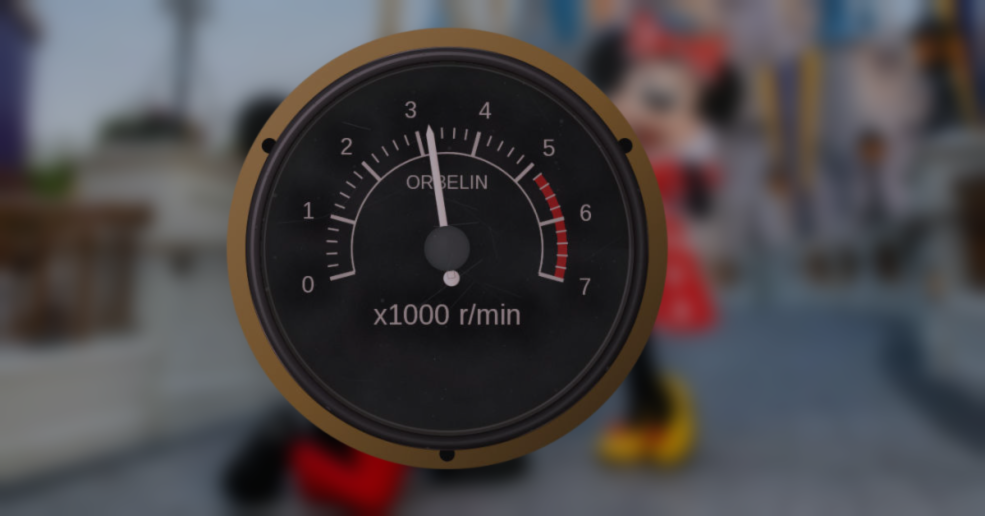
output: value=3200 unit=rpm
